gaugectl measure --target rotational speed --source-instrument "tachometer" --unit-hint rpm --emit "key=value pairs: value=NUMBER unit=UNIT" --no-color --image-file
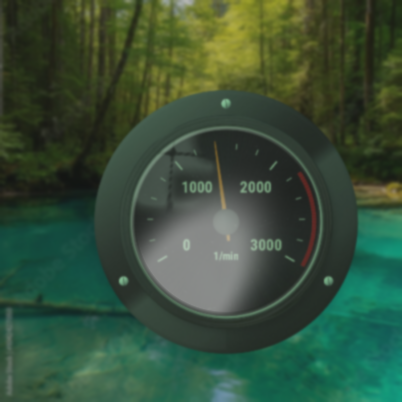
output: value=1400 unit=rpm
